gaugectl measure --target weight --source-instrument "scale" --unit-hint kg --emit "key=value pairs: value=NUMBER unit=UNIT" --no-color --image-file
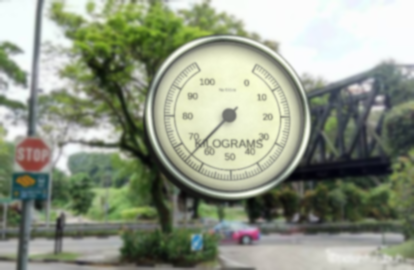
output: value=65 unit=kg
